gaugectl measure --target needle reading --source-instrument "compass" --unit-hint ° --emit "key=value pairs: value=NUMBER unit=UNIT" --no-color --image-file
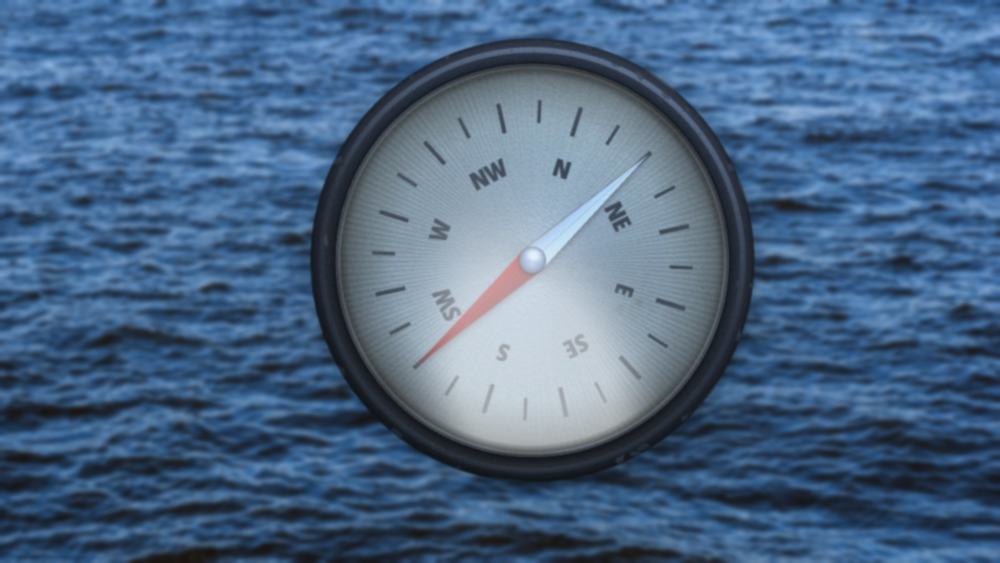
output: value=210 unit=°
